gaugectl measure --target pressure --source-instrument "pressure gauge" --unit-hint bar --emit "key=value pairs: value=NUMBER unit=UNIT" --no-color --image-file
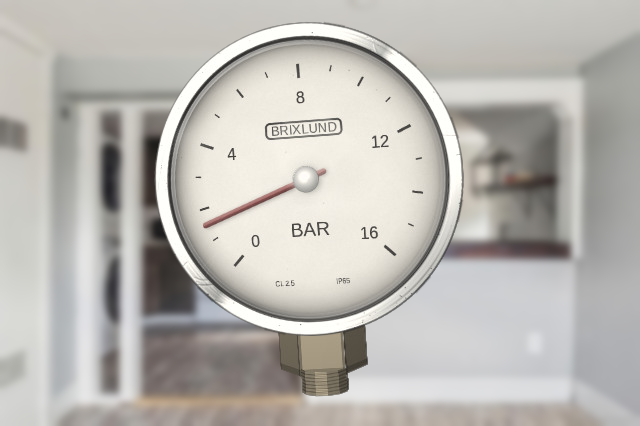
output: value=1.5 unit=bar
